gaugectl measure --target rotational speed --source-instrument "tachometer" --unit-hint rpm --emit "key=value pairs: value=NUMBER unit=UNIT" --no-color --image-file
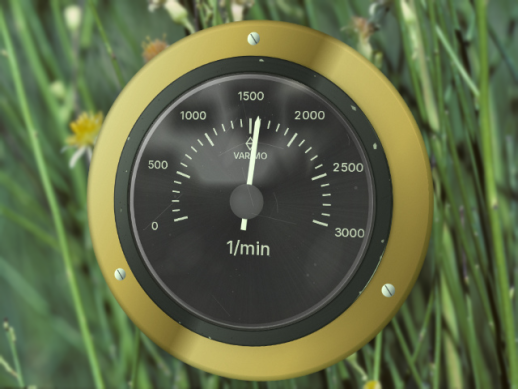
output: value=1600 unit=rpm
